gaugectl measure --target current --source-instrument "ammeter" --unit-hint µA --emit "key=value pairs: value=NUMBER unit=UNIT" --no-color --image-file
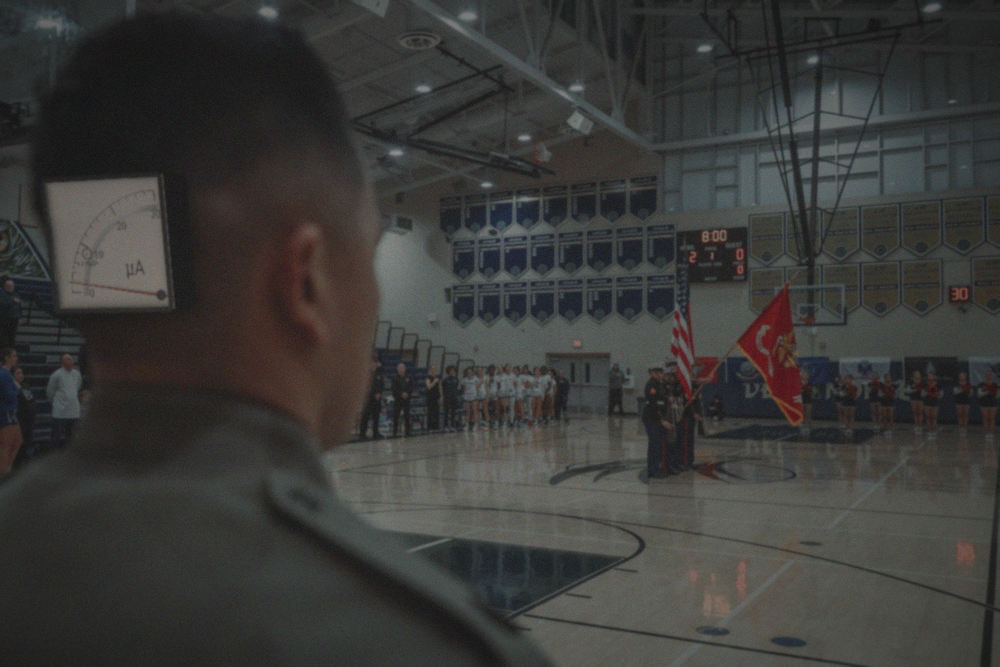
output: value=2 unit=µA
